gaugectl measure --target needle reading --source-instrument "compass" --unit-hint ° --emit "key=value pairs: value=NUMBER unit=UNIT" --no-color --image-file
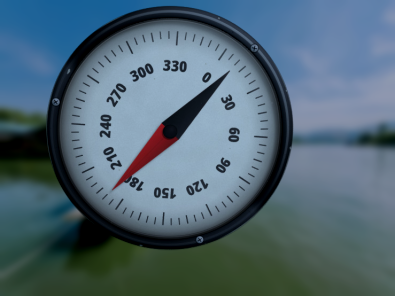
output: value=190 unit=°
